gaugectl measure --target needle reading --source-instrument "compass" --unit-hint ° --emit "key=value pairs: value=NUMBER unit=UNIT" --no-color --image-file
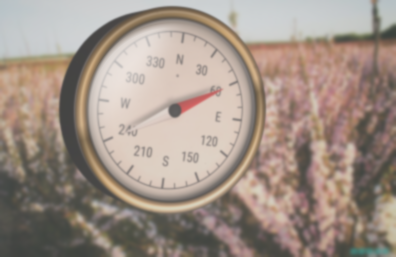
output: value=60 unit=°
